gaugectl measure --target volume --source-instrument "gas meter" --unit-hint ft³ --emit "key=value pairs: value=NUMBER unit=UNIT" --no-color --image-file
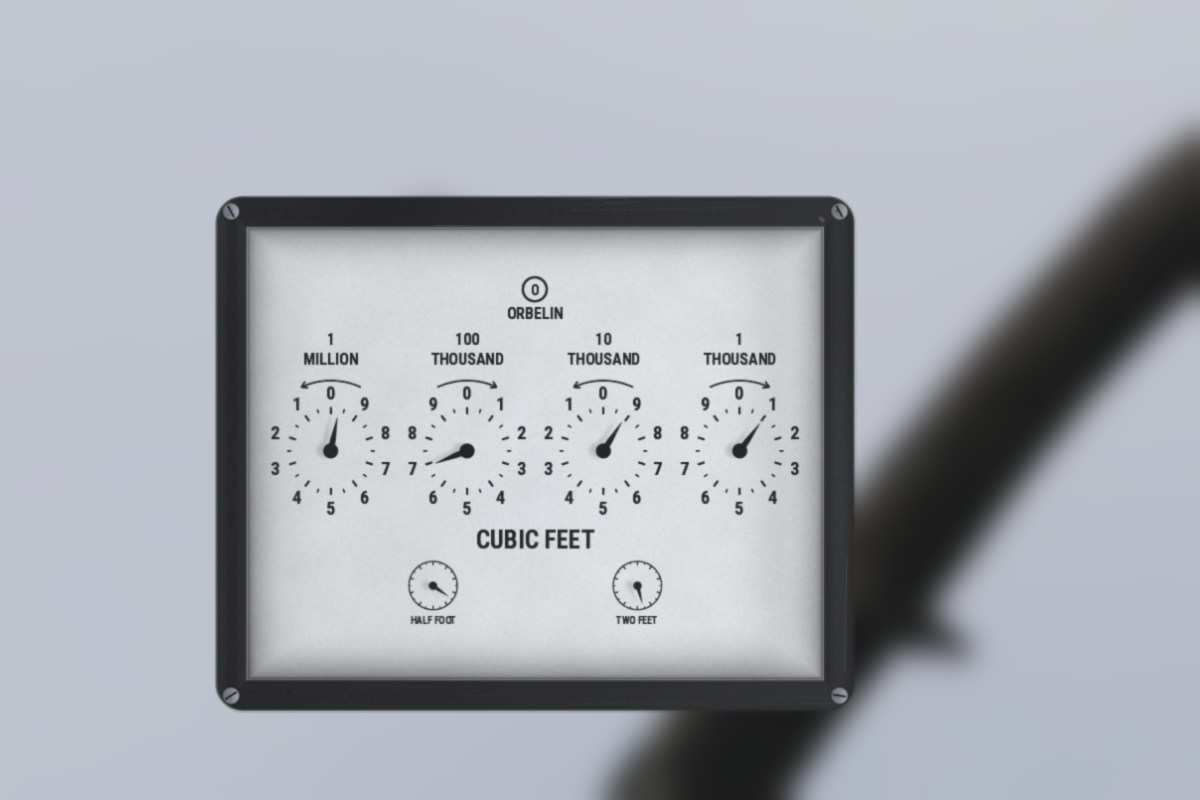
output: value=969100 unit=ft³
